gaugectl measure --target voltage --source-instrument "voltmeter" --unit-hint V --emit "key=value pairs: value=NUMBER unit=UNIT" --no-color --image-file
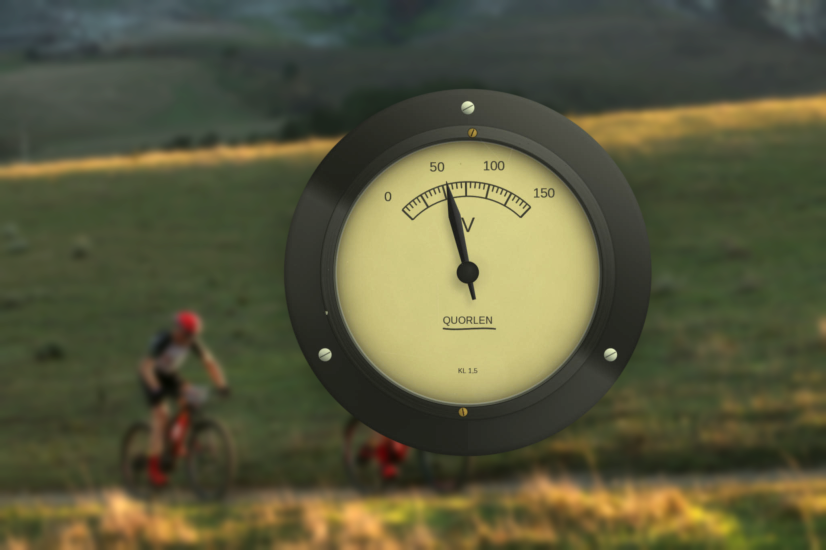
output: value=55 unit=V
